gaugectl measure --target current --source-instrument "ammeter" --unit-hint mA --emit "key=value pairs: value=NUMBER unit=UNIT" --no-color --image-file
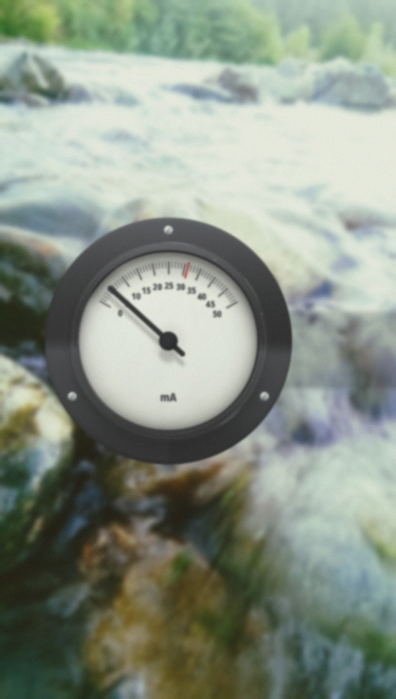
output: value=5 unit=mA
